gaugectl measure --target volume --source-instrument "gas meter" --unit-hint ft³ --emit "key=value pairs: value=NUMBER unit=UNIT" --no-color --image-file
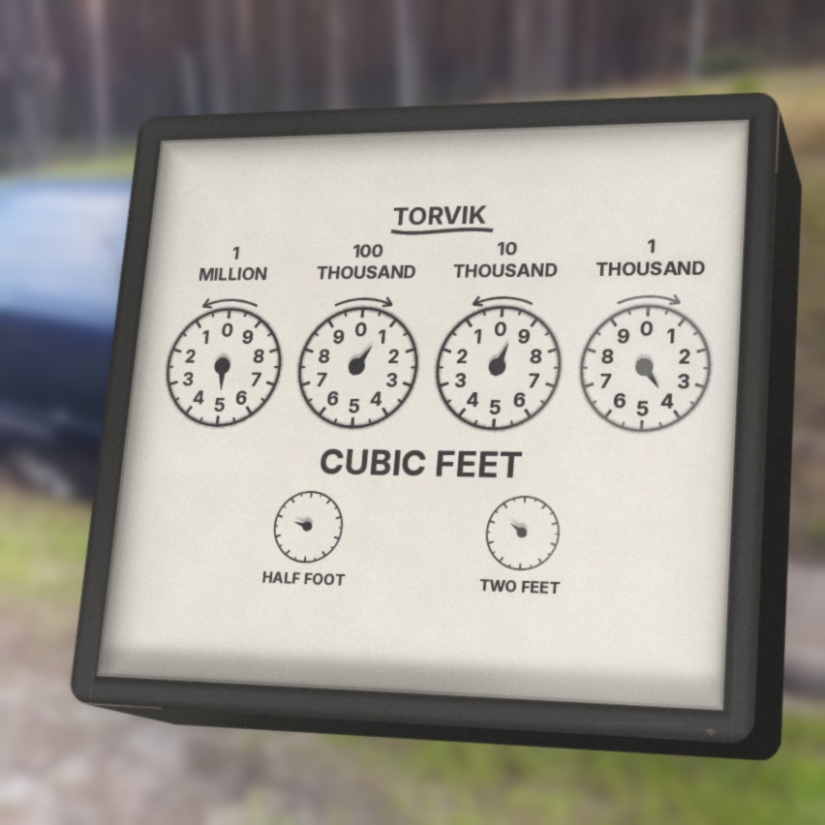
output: value=509400 unit=ft³
